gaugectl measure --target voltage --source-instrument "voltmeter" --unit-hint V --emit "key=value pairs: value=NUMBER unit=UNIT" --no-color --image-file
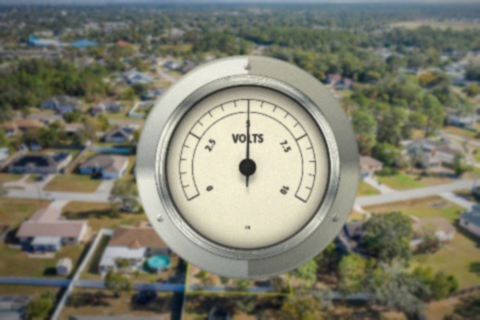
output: value=5 unit=V
